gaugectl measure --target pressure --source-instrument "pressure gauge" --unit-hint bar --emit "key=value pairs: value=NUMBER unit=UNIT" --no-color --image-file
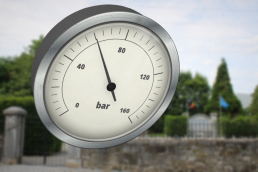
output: value=60 unit=bar
